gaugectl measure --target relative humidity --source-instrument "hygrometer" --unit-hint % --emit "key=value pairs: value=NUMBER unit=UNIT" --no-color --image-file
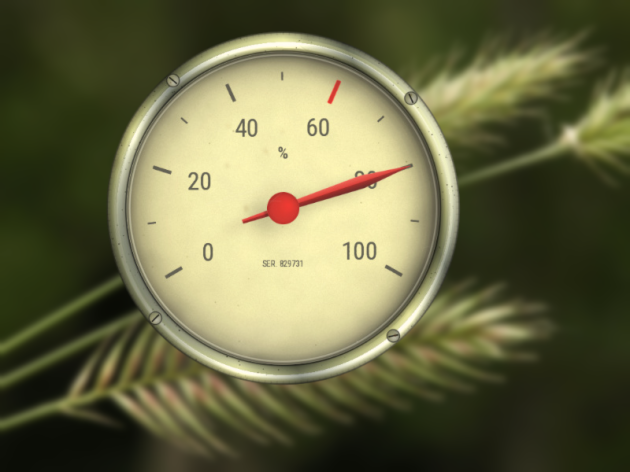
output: value=80 unit=%
